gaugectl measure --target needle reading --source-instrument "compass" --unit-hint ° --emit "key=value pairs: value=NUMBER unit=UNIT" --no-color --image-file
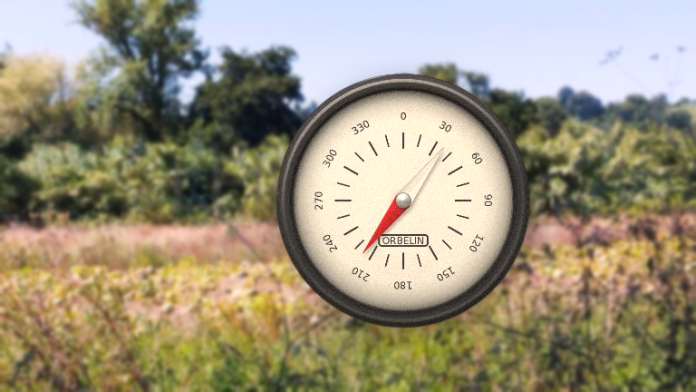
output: value=217.5 unit=°
